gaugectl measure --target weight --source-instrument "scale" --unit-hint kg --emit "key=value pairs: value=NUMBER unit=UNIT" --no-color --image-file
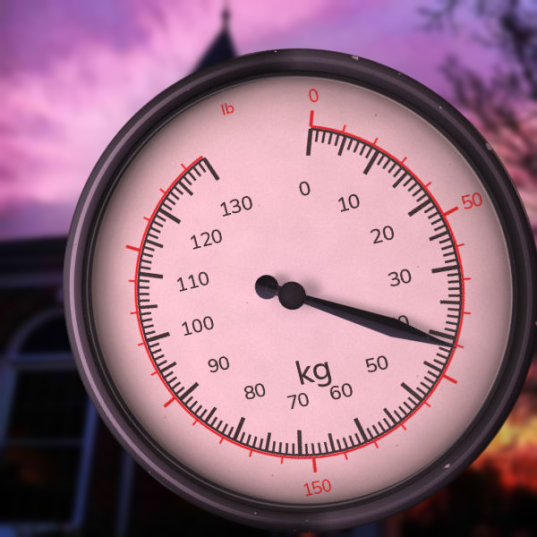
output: value=41 unit=kg
